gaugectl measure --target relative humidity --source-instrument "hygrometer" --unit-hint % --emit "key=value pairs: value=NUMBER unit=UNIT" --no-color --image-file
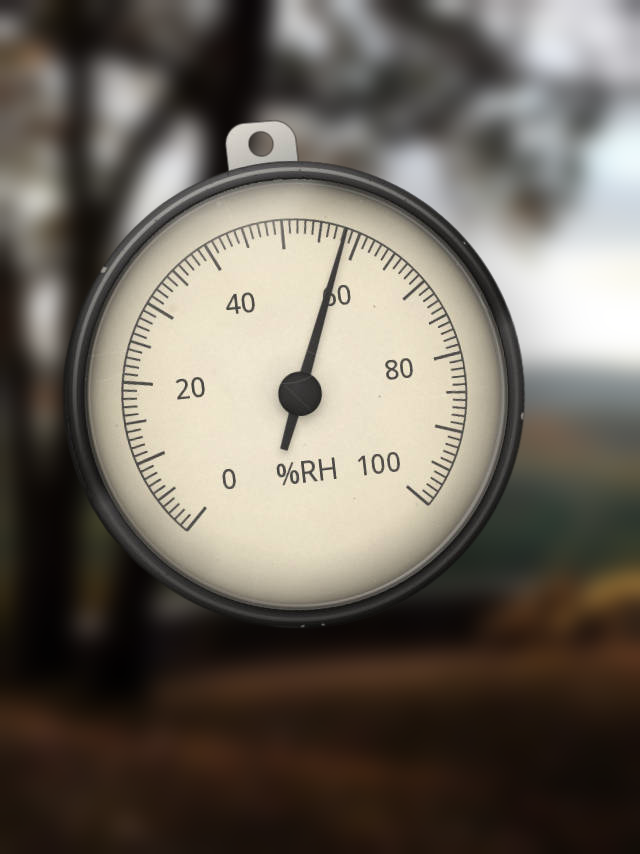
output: value=58 unit=%
